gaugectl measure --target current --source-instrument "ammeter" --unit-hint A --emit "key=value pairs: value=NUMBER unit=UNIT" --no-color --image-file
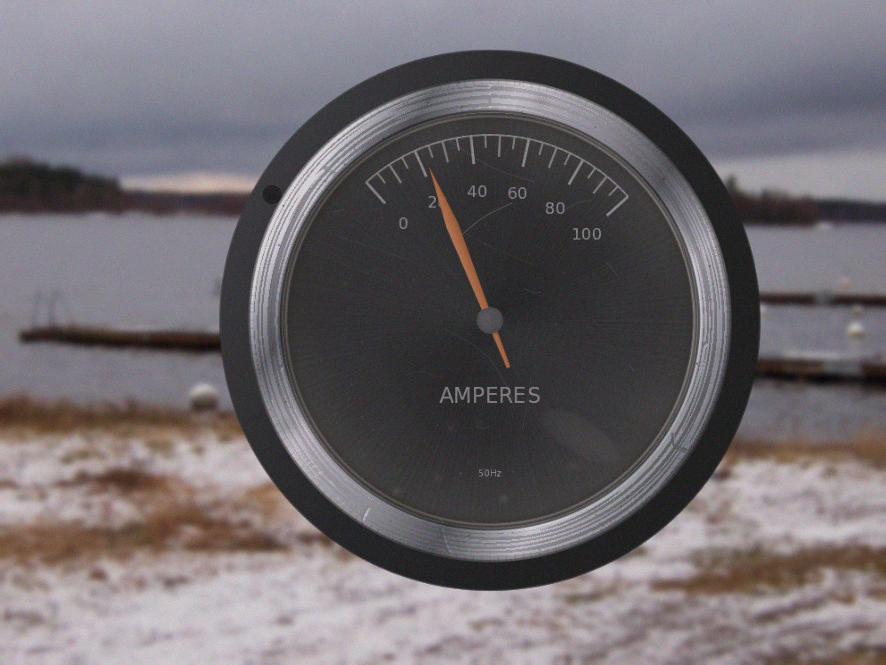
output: value=22.5 unit=A
